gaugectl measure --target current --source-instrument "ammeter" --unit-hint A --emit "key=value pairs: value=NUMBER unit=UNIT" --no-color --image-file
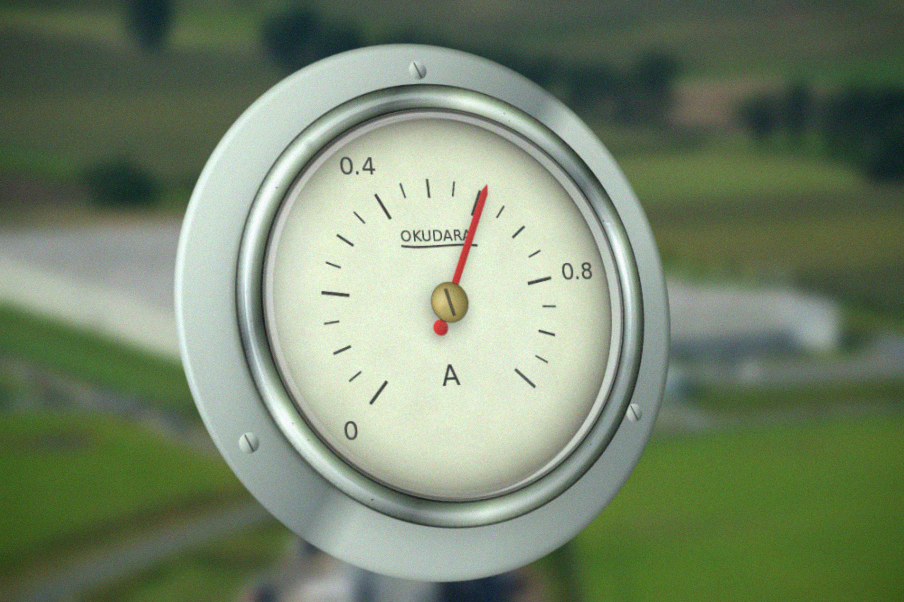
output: value=0.6 unit=A
